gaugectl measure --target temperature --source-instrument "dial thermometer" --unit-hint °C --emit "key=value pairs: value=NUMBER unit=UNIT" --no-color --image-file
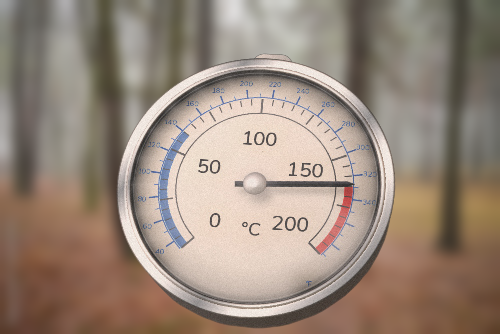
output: value=165 unit=°C
